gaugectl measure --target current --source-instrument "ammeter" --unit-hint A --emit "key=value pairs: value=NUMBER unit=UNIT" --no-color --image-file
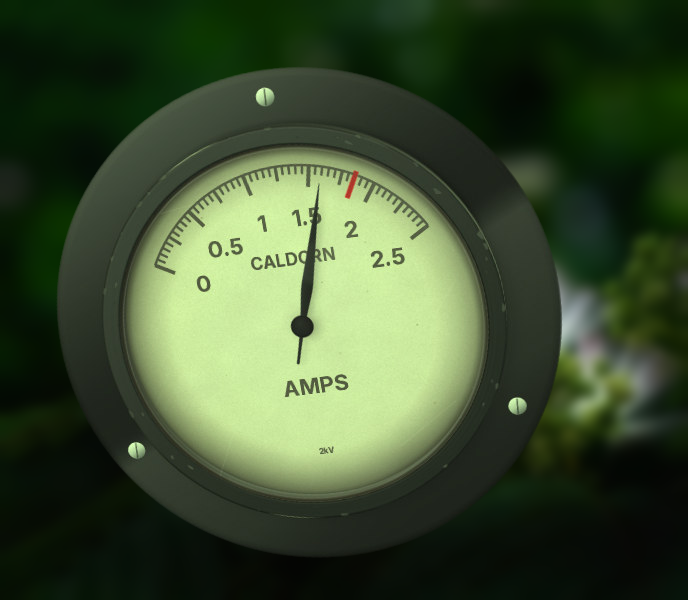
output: value=1.6 unit=A
